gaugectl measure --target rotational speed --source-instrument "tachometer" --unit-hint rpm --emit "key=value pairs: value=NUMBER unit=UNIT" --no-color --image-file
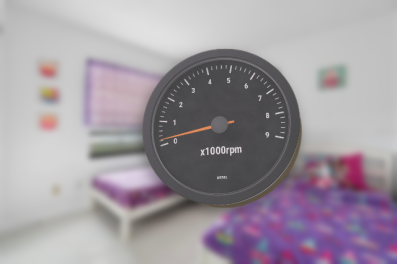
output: value=200 unit=rpm
